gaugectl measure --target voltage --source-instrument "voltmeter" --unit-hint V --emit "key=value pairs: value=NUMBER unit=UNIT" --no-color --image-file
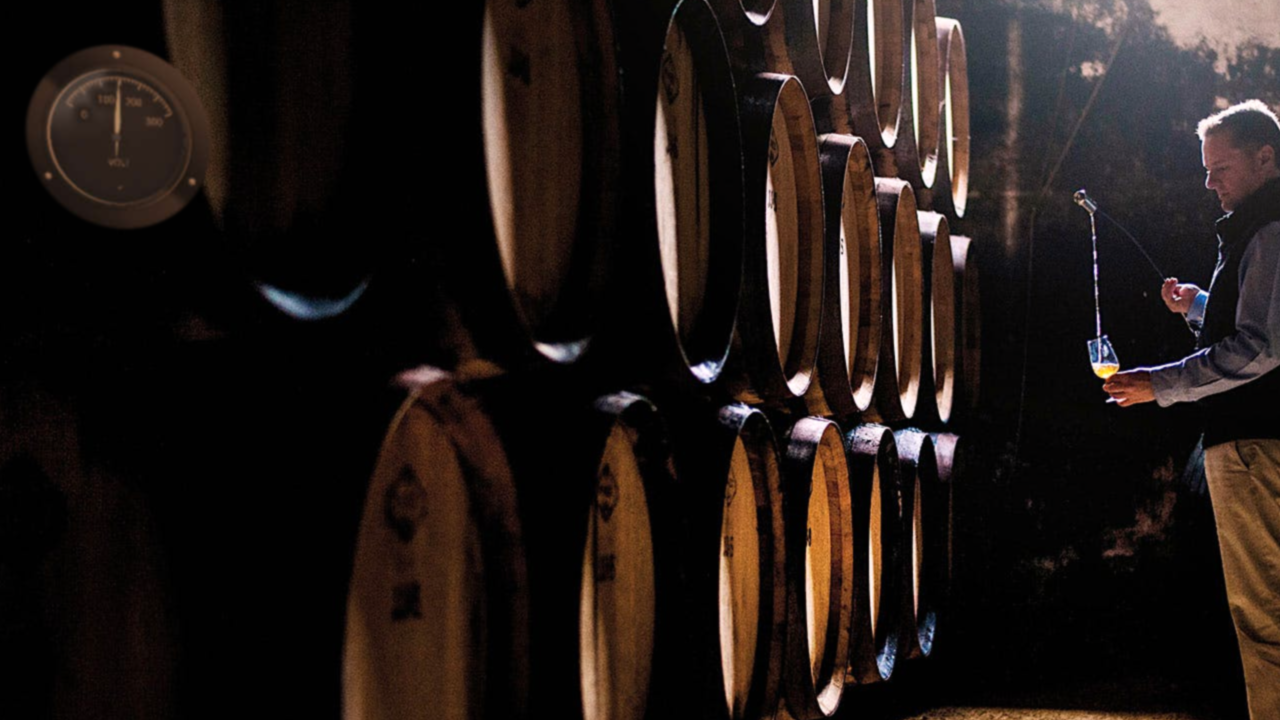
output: value=150 unit=V
